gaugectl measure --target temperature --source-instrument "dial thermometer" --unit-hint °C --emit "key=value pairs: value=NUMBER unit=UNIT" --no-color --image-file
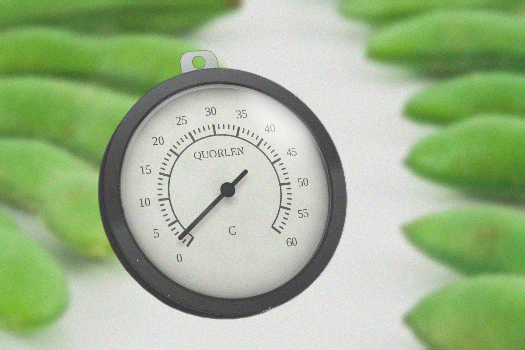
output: value=2 unit=°C
